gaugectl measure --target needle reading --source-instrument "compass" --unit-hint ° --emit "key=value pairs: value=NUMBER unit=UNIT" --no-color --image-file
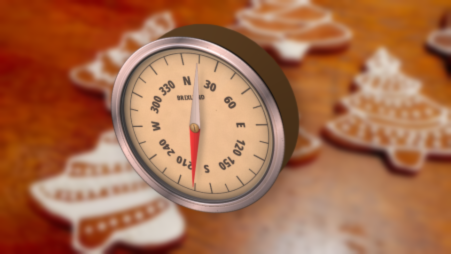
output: value=195 unit=°
